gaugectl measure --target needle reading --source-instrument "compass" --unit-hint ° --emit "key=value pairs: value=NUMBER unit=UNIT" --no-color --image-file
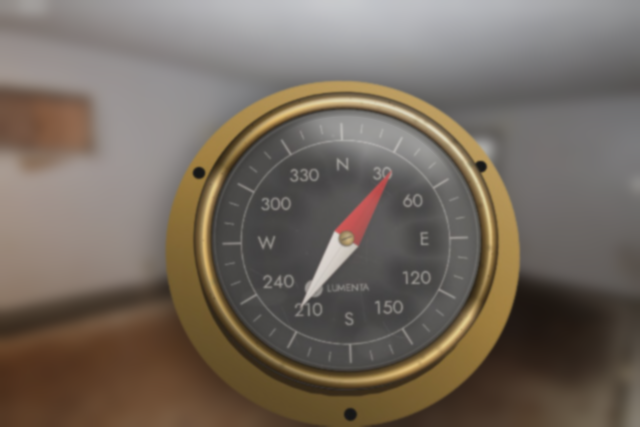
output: value=35 unit=°
